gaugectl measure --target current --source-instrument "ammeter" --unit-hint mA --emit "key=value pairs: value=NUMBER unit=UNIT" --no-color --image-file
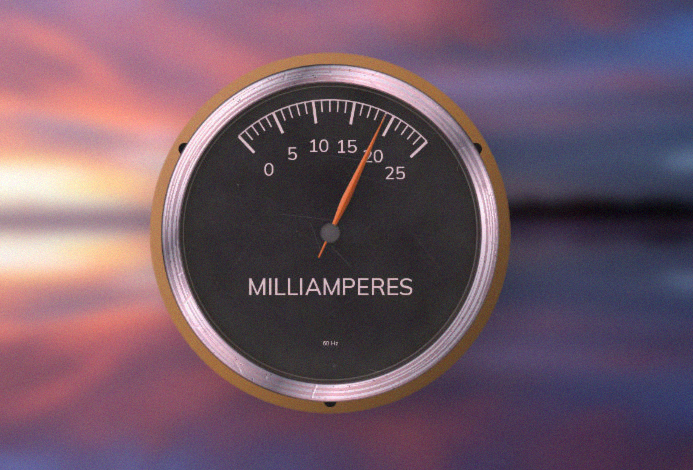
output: value=19 unit=mA
